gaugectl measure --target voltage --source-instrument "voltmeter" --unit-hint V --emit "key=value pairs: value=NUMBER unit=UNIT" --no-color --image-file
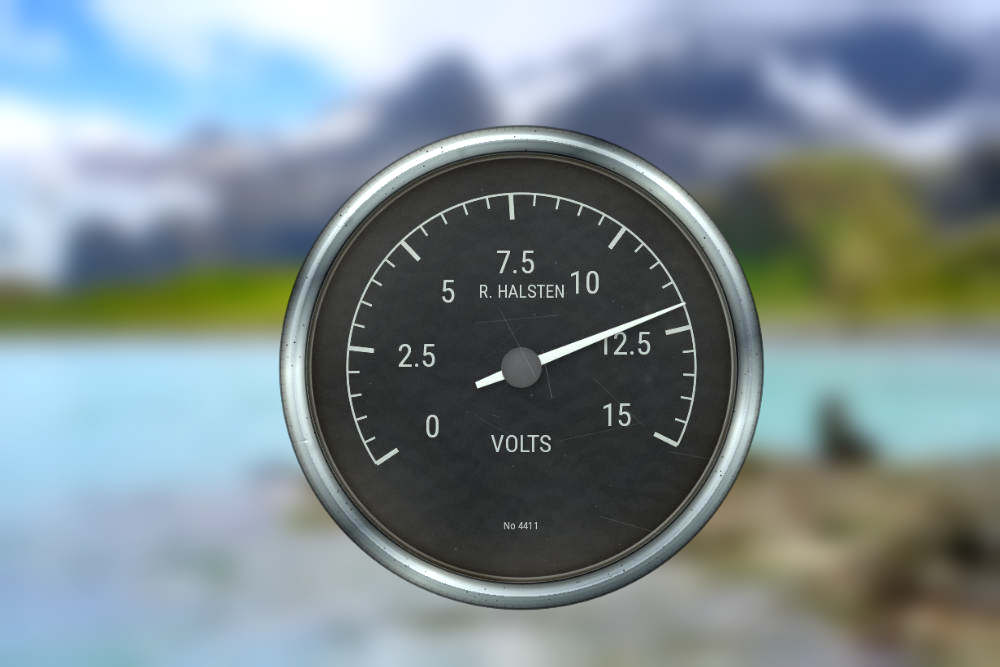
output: value=12 unit=V
